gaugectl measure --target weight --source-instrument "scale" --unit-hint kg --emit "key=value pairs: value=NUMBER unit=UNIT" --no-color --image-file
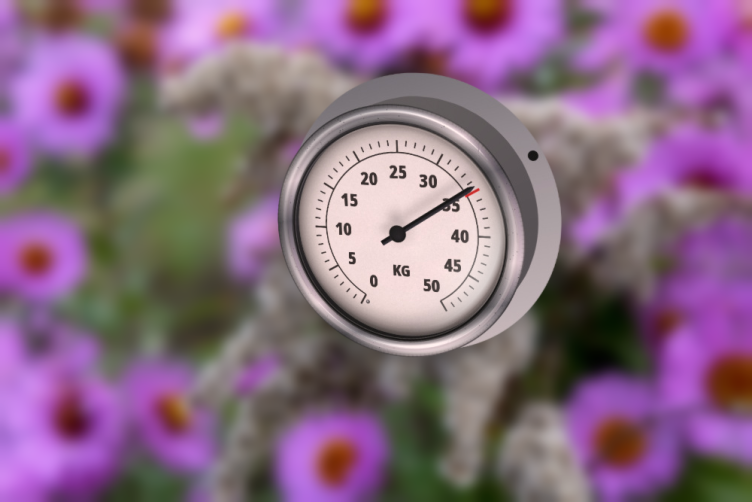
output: value=34.5 unit=kg
